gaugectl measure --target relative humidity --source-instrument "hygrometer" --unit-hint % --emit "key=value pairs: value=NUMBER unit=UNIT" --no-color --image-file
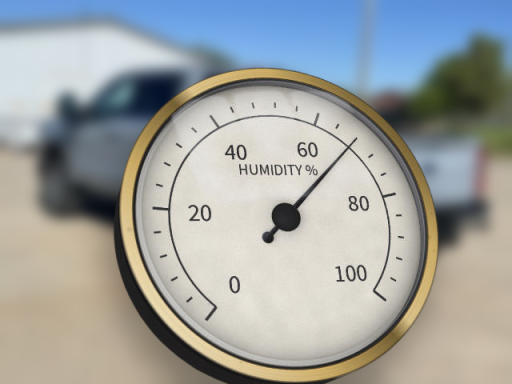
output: value=68 unit=%
